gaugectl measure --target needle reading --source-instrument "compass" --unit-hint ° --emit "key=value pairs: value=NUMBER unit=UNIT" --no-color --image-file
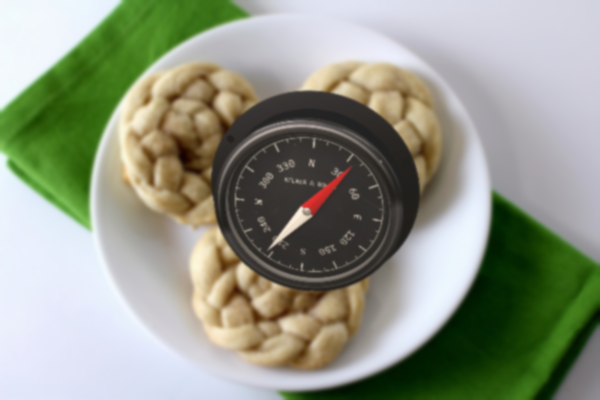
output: value=35 unit=°
